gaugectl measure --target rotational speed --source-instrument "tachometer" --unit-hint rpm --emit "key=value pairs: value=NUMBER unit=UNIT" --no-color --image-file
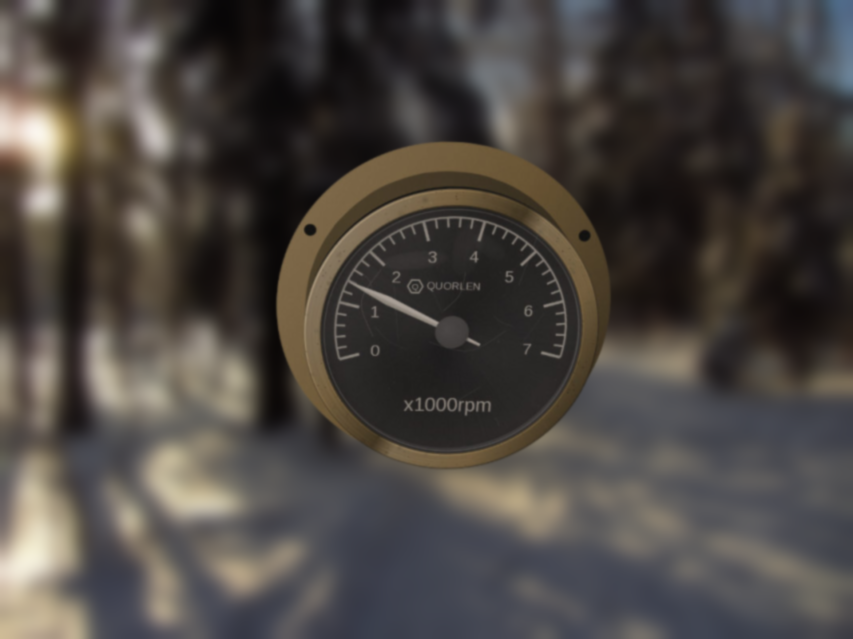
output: value=1400 unit=rpm
